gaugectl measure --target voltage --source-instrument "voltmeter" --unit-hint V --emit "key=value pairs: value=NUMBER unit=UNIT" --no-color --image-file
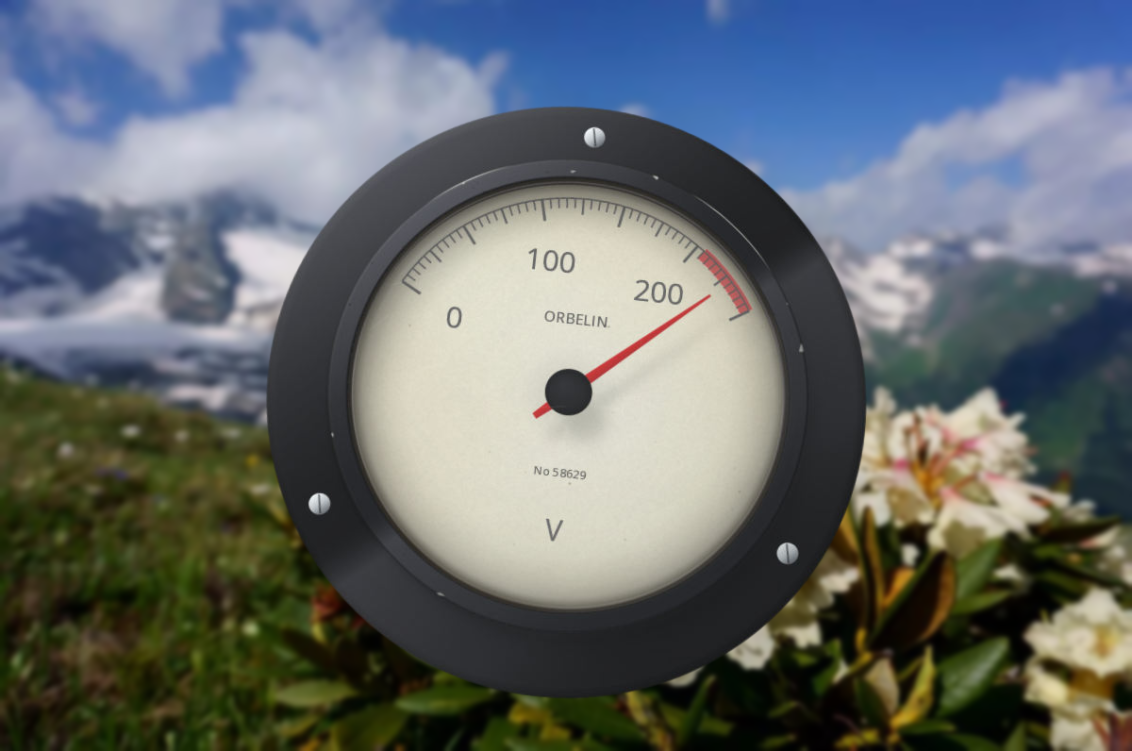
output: value=230 unit=V
